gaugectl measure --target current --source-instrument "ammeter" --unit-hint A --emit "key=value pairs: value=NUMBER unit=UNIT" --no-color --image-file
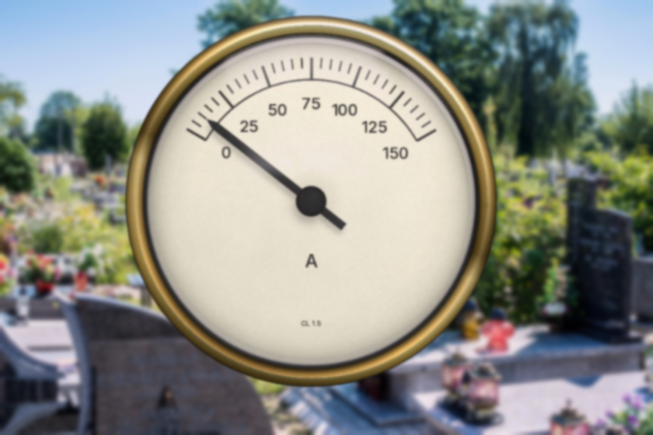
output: value=10 unit=A
